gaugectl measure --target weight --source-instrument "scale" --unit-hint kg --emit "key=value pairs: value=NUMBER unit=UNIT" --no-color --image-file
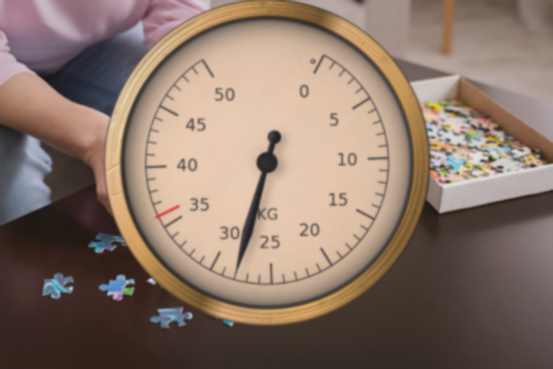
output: value=28 unit=kg
